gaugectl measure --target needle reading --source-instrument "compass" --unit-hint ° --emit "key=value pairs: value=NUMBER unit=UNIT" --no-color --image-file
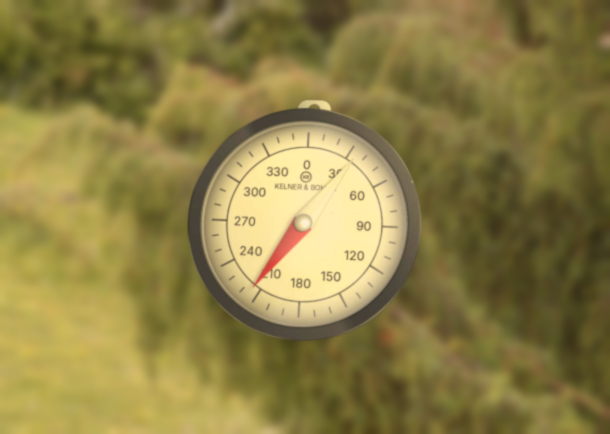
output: value=215 unit=°
